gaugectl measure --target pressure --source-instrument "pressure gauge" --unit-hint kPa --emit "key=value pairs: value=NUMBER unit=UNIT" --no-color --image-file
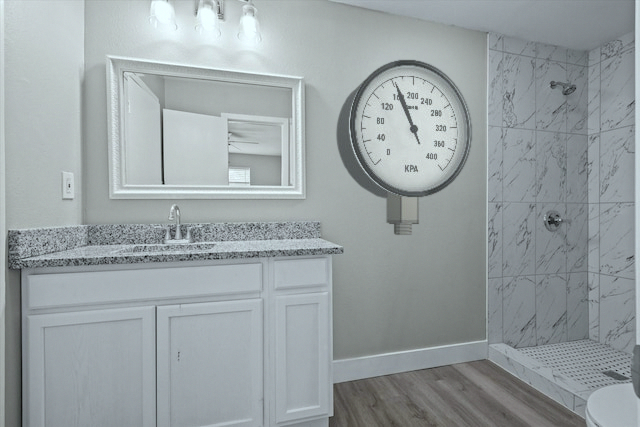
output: value=160 unit=kPa
